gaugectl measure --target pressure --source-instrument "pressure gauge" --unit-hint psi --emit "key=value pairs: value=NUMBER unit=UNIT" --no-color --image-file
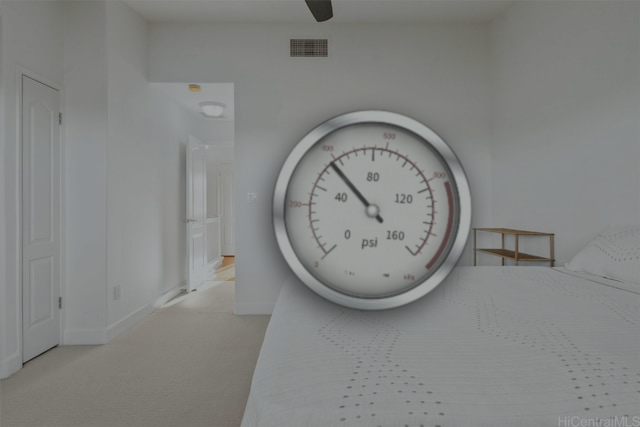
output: value=55 unit=psi
